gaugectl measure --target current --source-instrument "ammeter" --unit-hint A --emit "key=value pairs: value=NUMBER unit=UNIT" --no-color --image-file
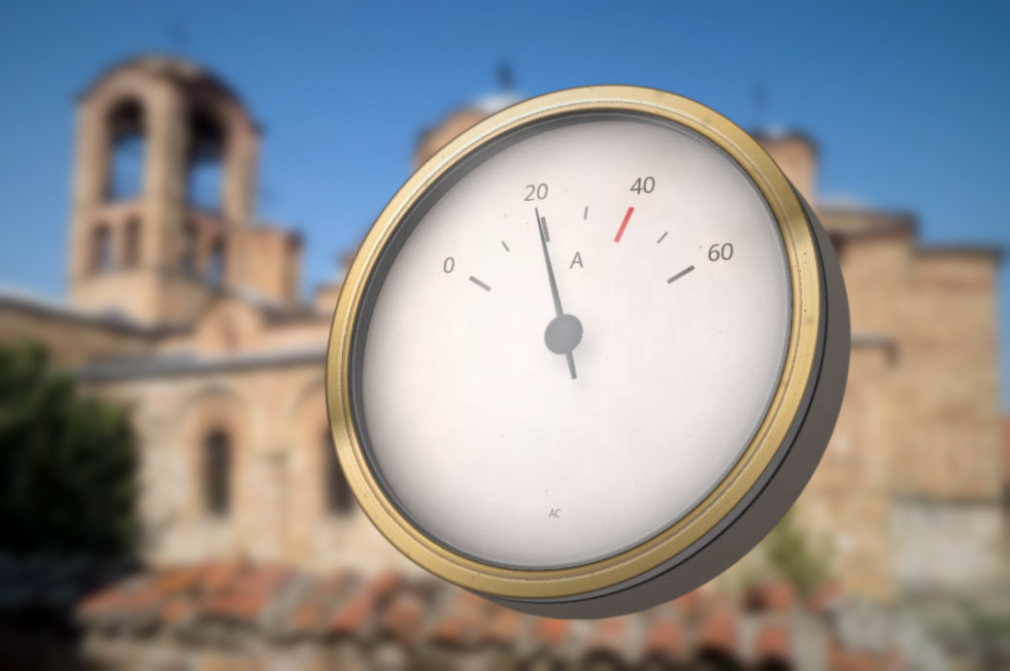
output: value=20 unit=A
